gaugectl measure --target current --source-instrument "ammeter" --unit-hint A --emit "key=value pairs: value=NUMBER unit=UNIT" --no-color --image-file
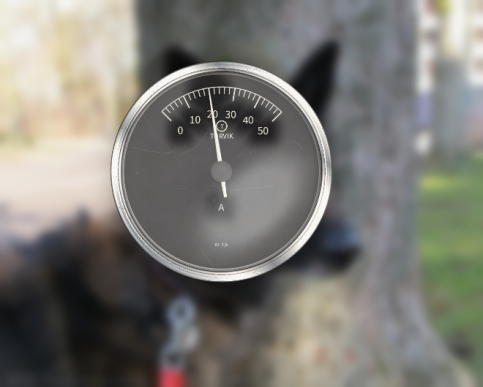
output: value=20 unit=A
